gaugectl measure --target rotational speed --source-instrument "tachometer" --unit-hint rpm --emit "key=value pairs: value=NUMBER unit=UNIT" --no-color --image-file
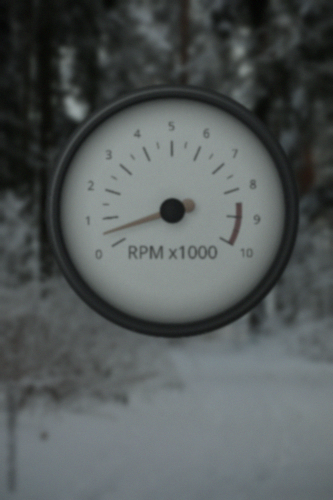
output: value=500 unit=rpm
